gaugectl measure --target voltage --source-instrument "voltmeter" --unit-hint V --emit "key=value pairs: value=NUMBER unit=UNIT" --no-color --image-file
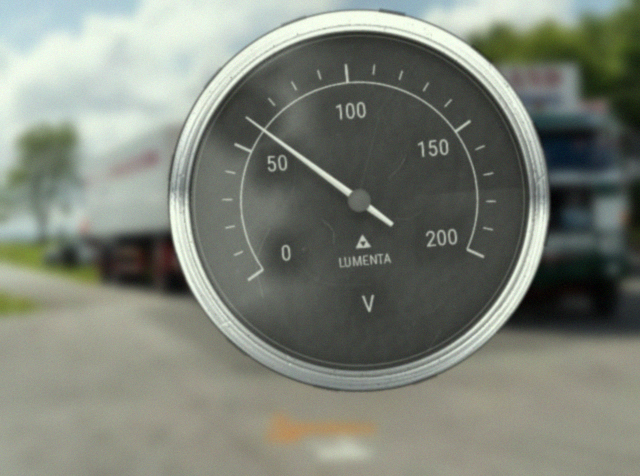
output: value=60 unit=V
